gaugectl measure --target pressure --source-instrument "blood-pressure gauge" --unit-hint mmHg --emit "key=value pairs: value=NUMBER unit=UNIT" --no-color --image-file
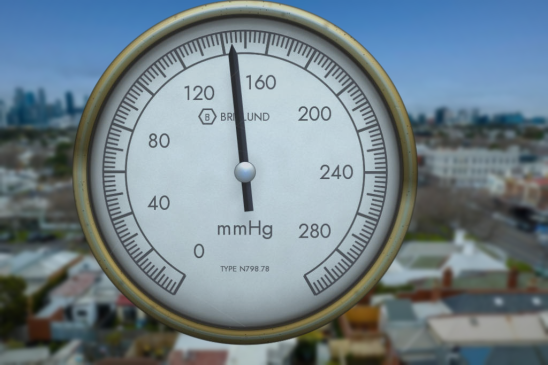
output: value=144 unit=mmHg
